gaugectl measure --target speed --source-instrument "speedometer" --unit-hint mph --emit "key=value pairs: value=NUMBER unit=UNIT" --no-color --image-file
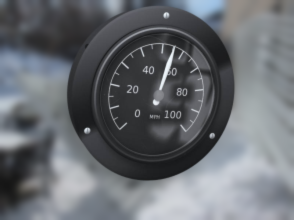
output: value=55 unit=mph
